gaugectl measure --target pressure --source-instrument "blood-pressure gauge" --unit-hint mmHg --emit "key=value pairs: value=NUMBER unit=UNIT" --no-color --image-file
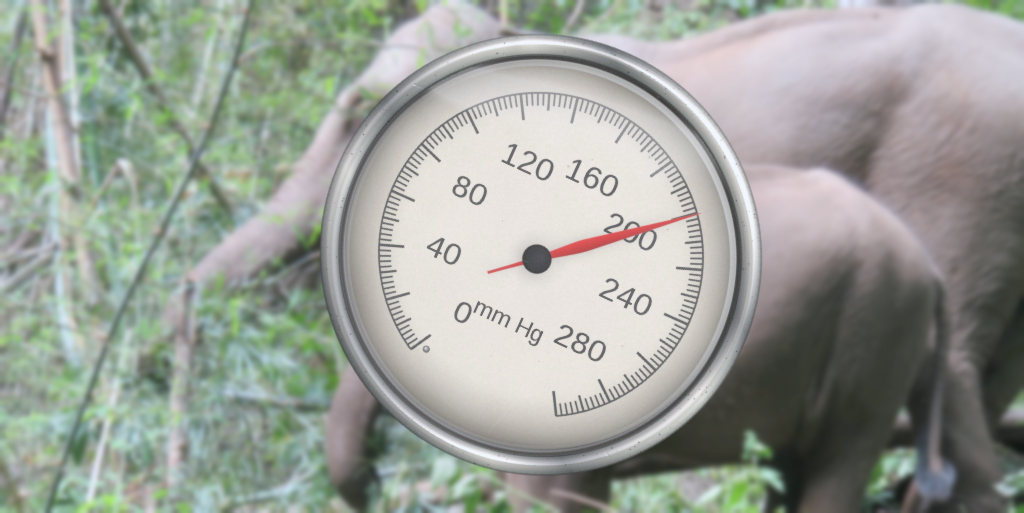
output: value=200 unit=mmHg
